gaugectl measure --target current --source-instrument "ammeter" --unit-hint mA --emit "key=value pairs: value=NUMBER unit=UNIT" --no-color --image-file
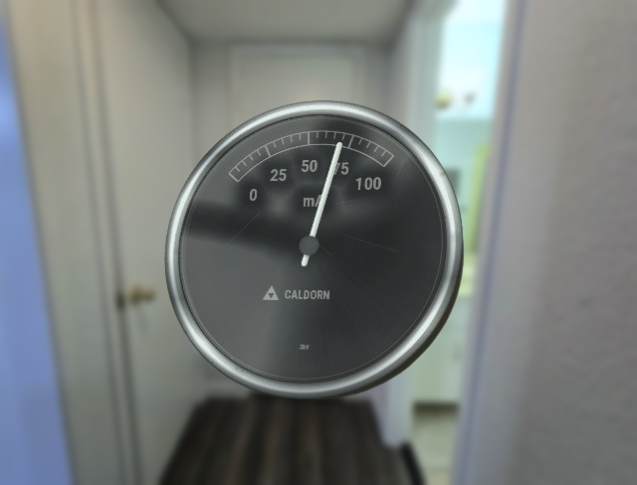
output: value=70 unit=mA
